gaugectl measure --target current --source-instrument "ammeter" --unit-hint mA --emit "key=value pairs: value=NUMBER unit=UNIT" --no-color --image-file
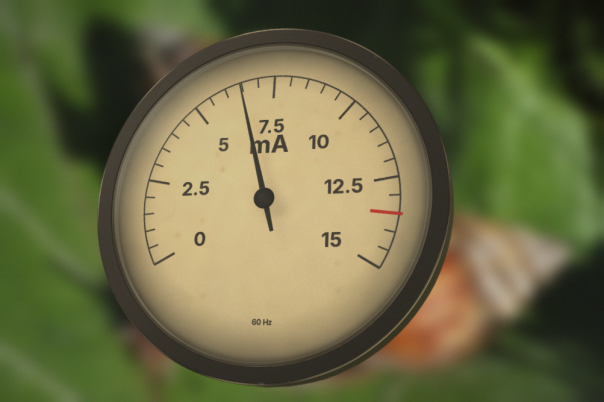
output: value=6.5 unit=mA
